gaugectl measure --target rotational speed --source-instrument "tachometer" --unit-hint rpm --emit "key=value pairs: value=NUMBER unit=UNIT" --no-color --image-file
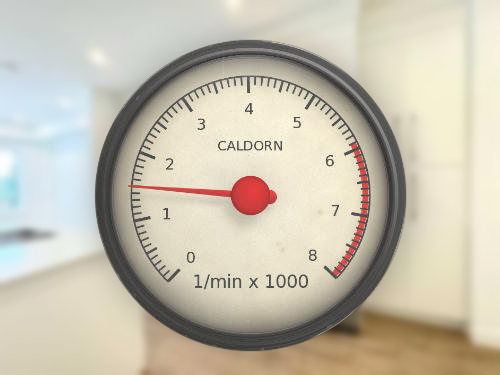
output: value=1500 unit=rpm
